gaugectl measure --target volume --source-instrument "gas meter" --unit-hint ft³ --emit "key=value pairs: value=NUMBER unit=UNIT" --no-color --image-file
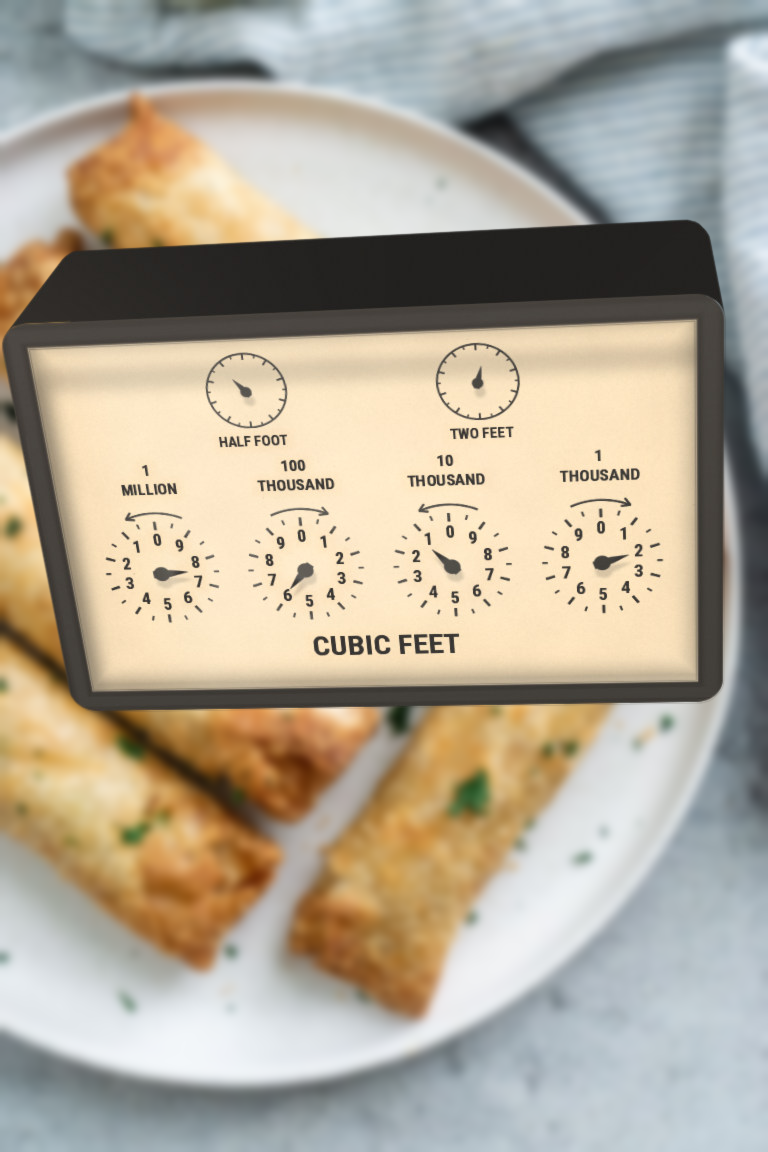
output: value=761200 unit=ft³
